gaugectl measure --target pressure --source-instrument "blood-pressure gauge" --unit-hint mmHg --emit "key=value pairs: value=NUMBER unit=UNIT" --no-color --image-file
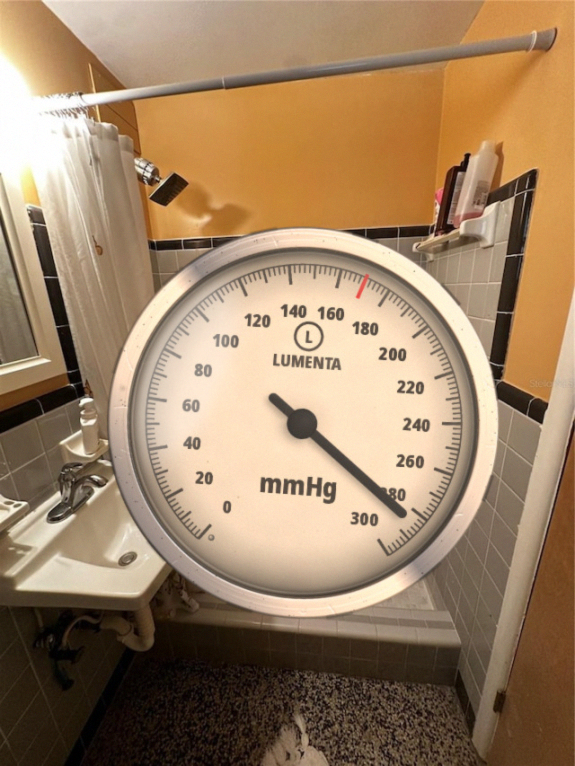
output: value=284 unit=mmHg
